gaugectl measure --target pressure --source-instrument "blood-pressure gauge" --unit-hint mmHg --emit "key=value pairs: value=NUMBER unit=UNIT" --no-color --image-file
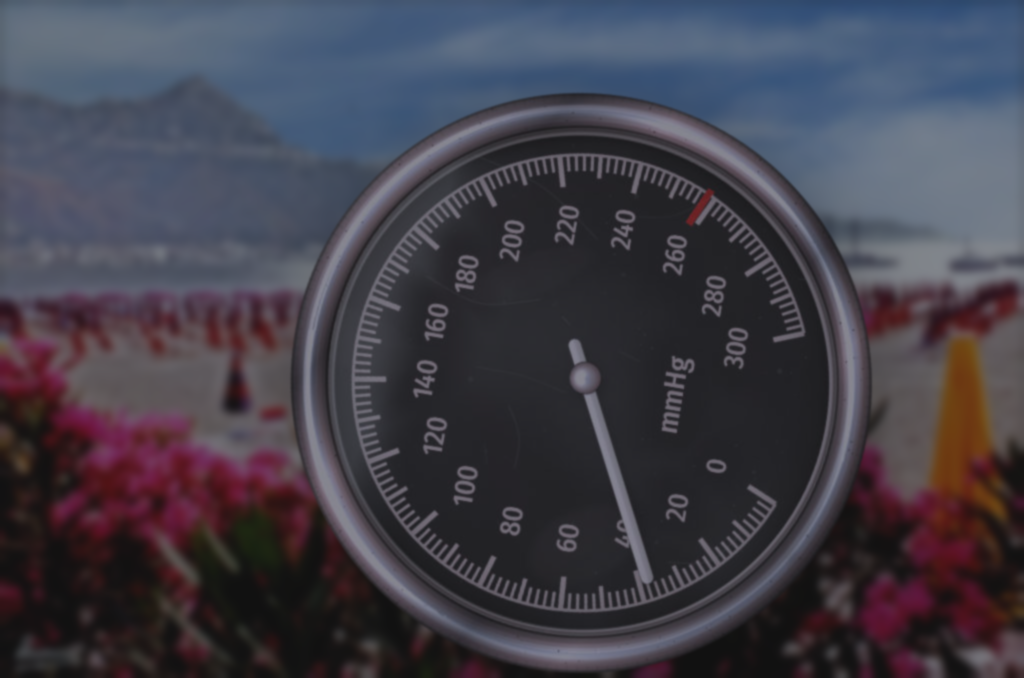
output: value=38 unit=mmHg
